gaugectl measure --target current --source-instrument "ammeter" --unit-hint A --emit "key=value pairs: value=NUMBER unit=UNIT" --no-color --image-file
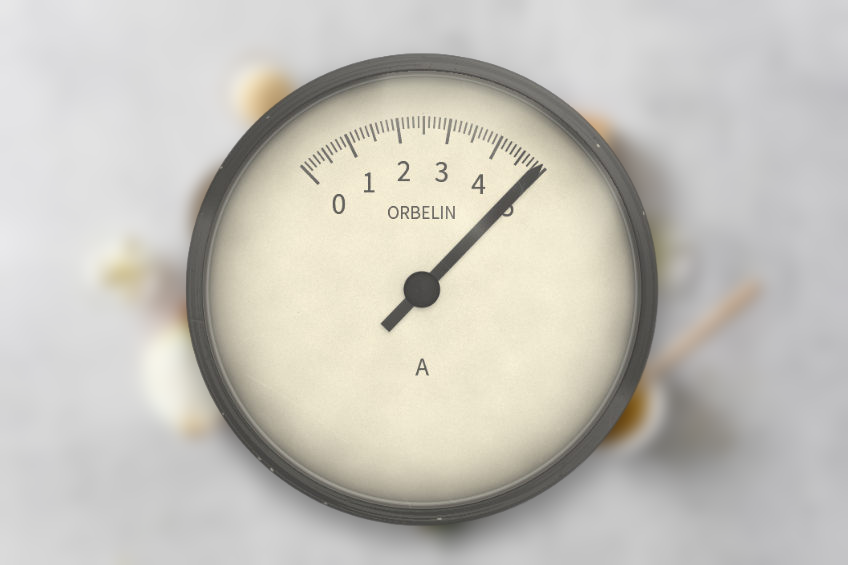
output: value=4.9 unit=A
